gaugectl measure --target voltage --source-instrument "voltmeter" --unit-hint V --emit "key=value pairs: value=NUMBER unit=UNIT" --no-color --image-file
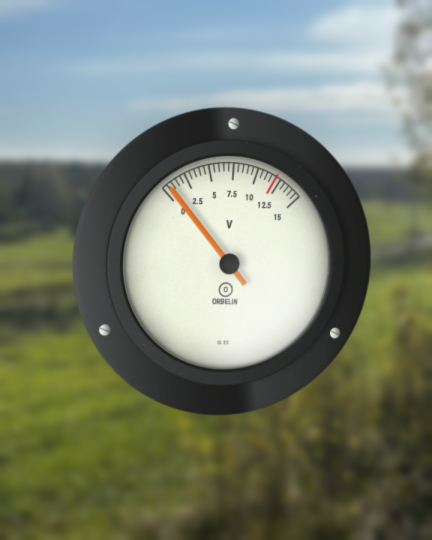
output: value=0.5 unit=V
